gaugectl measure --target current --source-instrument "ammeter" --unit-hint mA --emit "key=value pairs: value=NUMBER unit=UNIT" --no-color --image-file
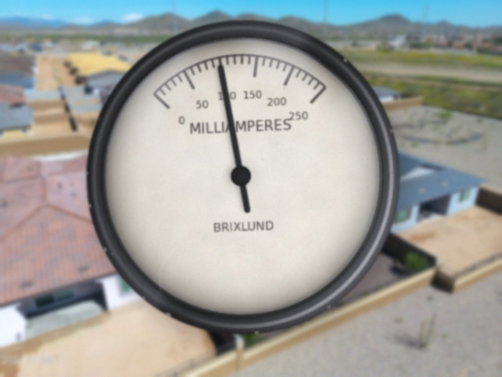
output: value=100 unit=mA
